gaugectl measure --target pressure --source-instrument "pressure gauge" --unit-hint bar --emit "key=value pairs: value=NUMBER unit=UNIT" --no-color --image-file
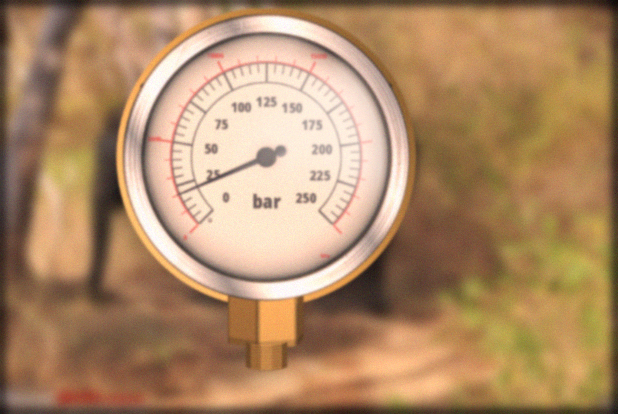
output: value=20 unit=bar
